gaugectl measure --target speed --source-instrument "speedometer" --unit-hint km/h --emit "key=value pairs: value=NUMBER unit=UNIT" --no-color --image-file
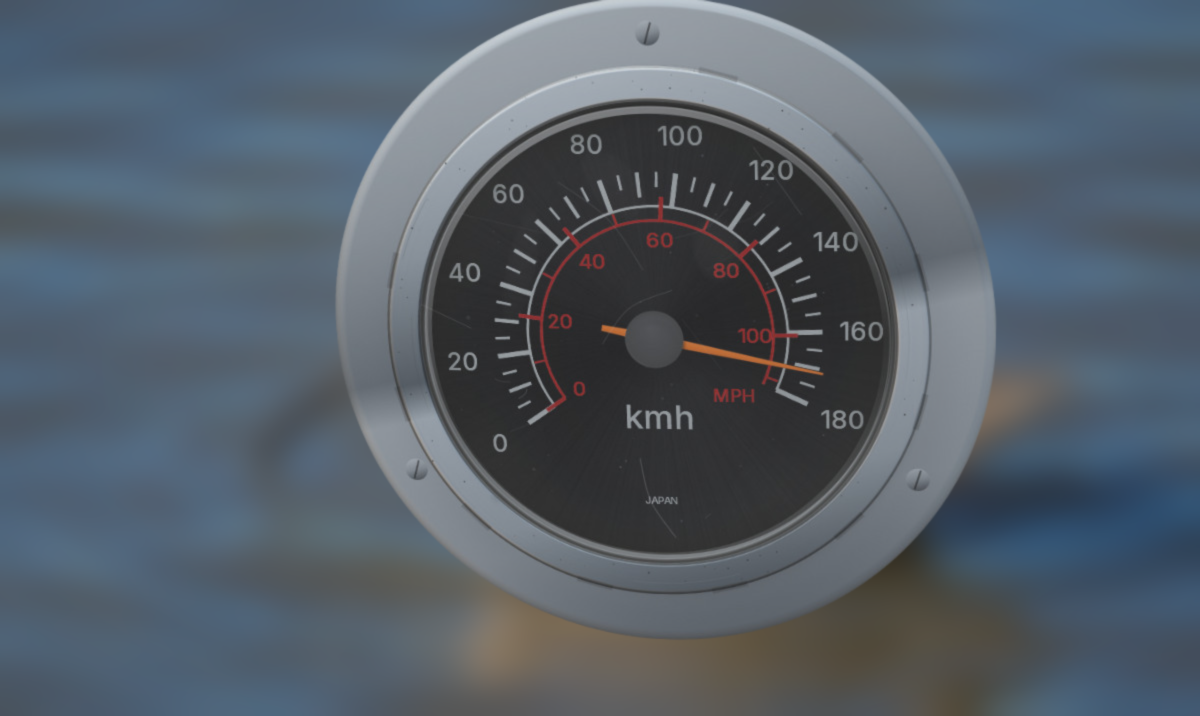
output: value=170 unit=km/h
